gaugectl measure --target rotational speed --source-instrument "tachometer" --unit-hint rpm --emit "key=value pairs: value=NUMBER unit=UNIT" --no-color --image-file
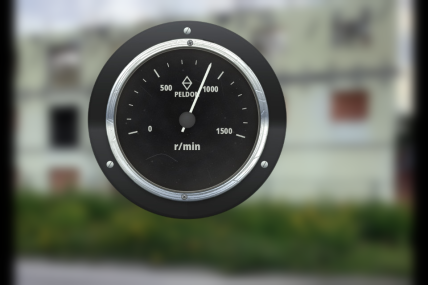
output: value=900 unit=rpm
